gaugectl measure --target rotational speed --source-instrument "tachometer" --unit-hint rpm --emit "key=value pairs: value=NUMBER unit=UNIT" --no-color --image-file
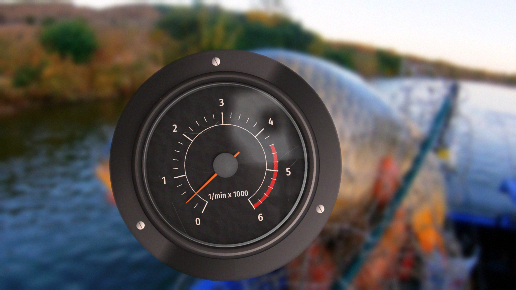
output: value=400 unit=rpm
